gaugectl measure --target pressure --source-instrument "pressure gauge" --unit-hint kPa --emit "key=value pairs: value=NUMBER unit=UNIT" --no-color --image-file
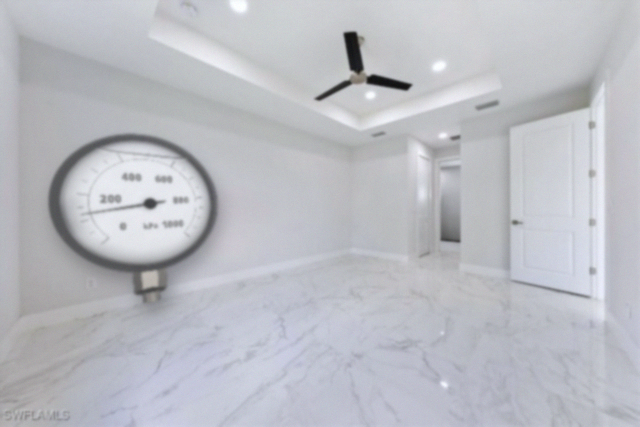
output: value=125 unit=kPa
